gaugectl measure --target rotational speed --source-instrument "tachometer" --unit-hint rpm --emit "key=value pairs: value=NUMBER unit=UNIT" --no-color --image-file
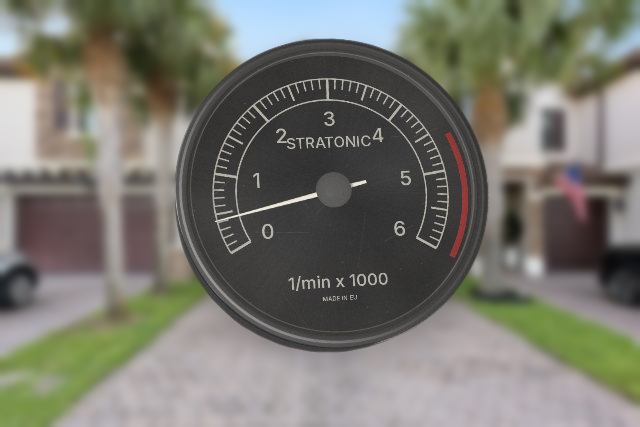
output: value=400 unit=rpm
